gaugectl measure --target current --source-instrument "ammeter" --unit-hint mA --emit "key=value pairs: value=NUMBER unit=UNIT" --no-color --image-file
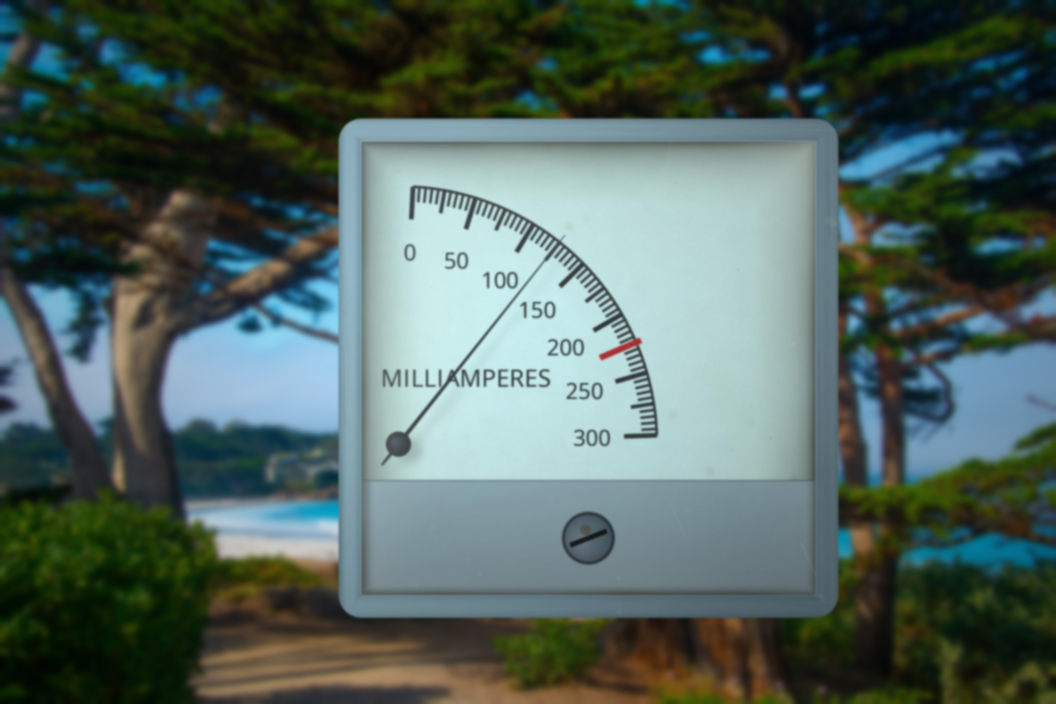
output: value=125 unit=mA
